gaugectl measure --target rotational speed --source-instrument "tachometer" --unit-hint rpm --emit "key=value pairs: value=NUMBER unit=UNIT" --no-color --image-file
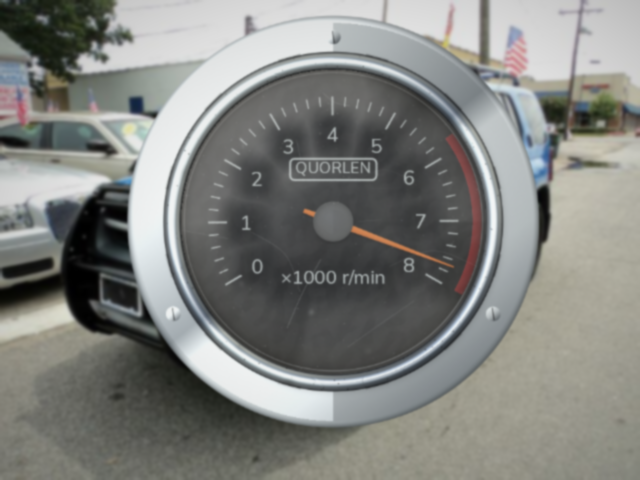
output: value=7700 unit=rpm
